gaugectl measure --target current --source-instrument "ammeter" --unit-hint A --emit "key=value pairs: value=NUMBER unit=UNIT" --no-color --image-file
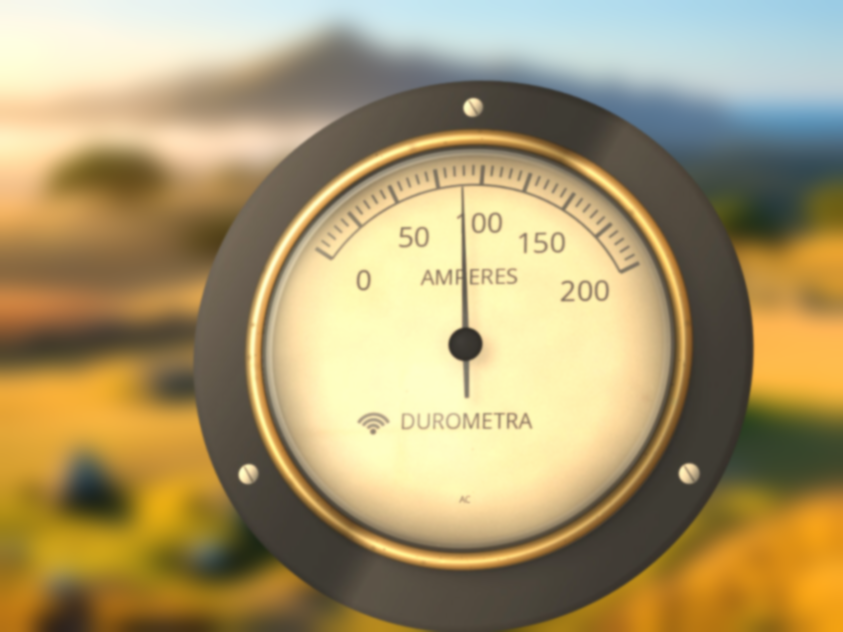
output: value=90 unit=A
